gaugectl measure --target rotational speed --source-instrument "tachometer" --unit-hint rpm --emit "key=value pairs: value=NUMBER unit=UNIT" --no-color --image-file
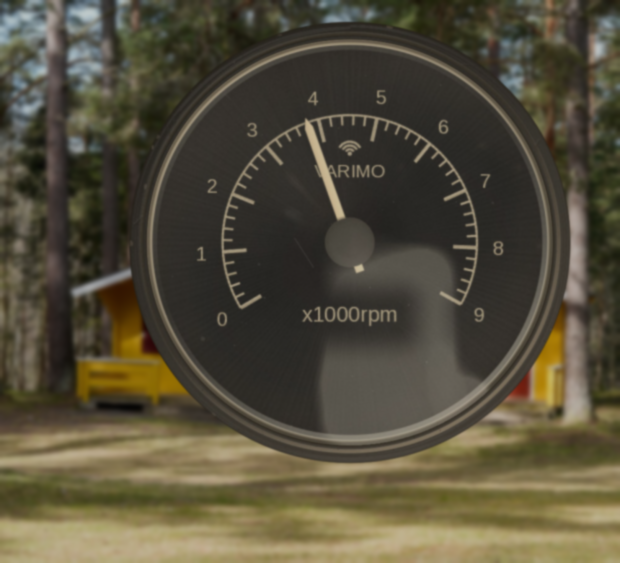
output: value=3800 unit=rpm
